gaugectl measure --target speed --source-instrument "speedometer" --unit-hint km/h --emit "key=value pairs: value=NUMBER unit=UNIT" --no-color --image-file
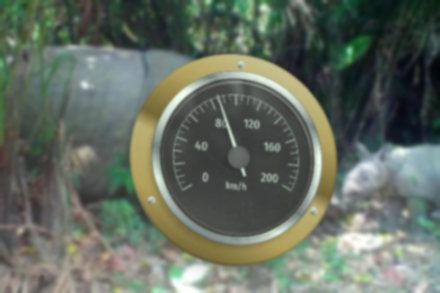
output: value=85 unit=km/h
